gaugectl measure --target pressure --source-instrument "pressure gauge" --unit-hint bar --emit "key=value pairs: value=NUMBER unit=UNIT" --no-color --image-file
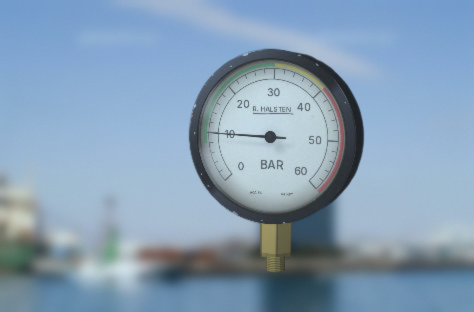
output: value=10 unit=bar
